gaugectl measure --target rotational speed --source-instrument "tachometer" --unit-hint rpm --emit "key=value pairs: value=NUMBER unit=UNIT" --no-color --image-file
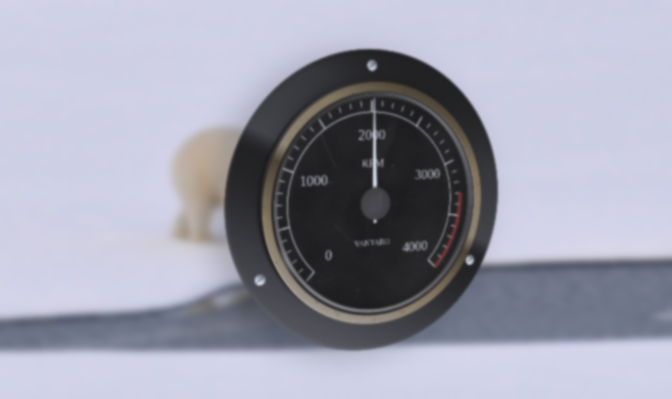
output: value=2000 unit=rpm
